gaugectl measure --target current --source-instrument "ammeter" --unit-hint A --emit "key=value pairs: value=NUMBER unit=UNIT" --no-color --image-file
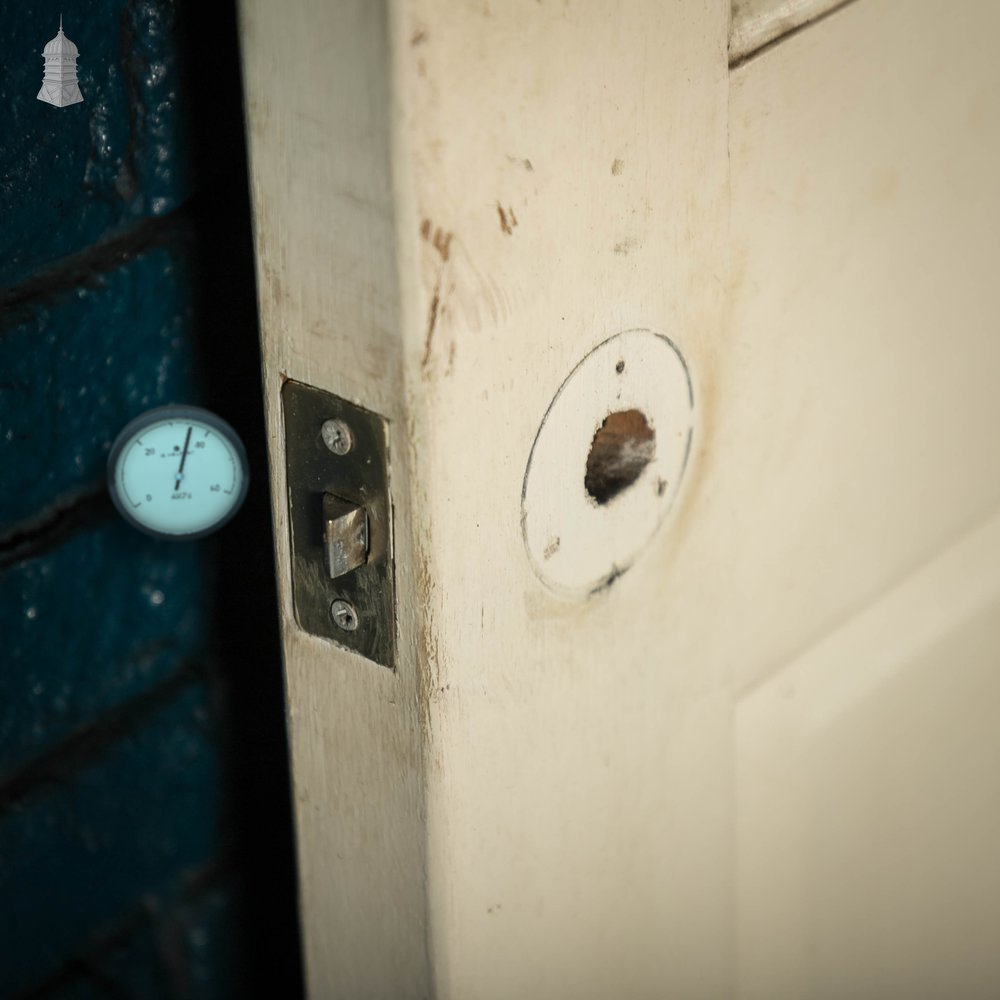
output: value=35 unit=A
